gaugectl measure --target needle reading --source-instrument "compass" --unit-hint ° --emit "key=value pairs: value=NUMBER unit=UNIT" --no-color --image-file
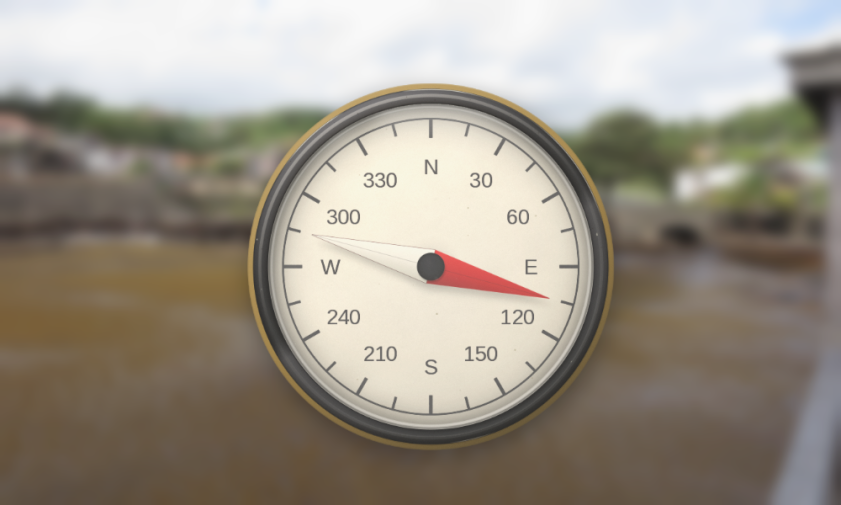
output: value=105 unit=°
